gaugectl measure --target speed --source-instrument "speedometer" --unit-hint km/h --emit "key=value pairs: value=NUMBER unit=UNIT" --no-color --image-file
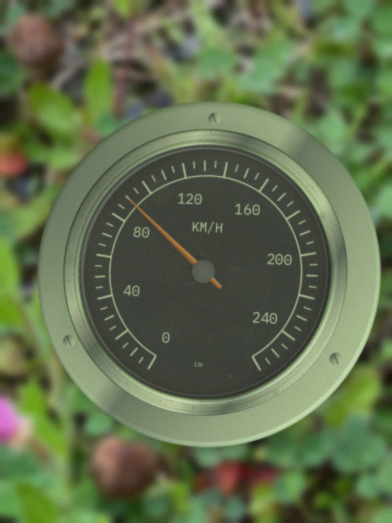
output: value=90 unit=km/h
